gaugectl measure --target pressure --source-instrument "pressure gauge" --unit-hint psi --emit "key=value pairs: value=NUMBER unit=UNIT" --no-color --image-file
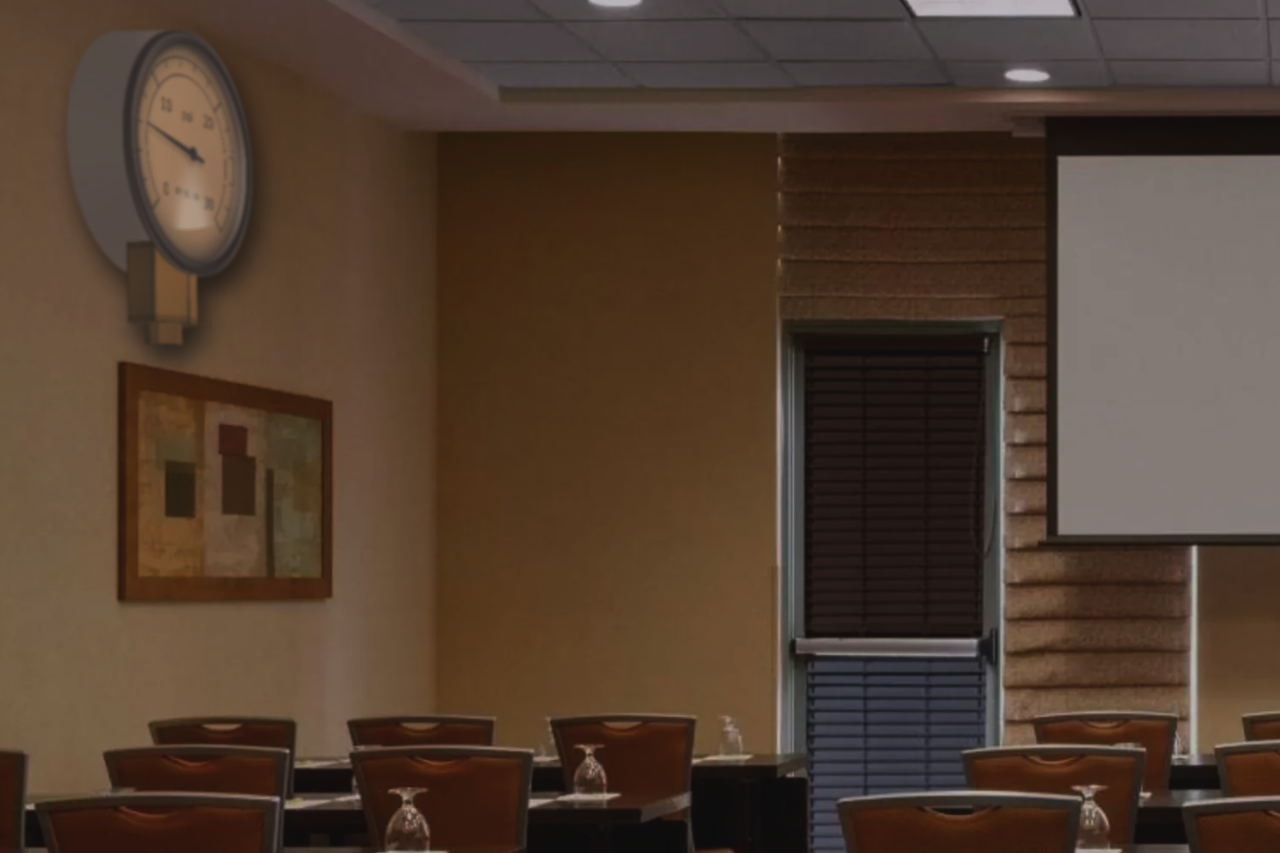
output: value=6 unit=psi
